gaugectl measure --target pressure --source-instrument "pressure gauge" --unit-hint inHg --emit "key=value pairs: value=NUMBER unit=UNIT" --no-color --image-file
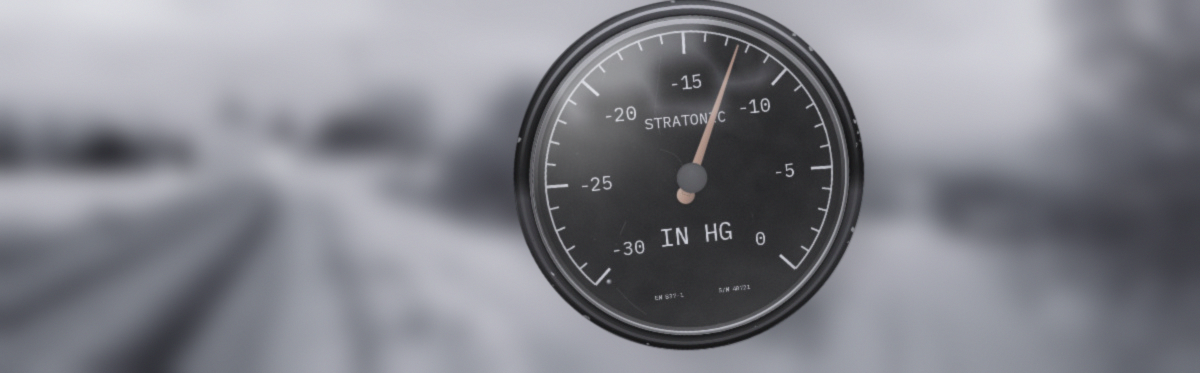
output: value=-12.5 unit=inHg
